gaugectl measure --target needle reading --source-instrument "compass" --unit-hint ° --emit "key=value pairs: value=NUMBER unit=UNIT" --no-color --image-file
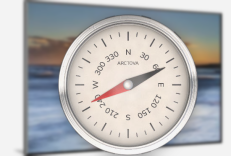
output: value=245 unit=°
